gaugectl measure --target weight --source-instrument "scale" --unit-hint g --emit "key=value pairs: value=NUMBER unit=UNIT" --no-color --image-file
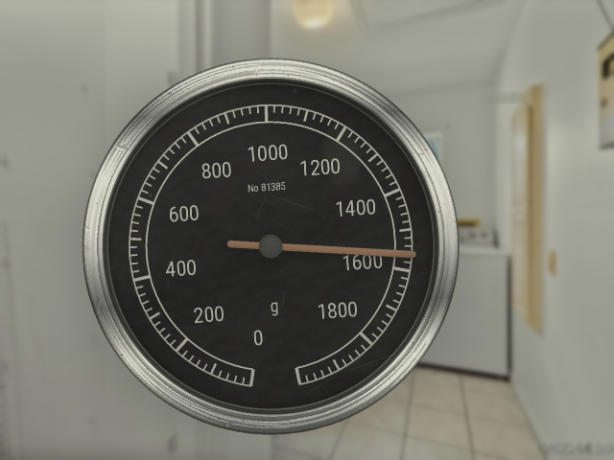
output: value=1560 unit=g
